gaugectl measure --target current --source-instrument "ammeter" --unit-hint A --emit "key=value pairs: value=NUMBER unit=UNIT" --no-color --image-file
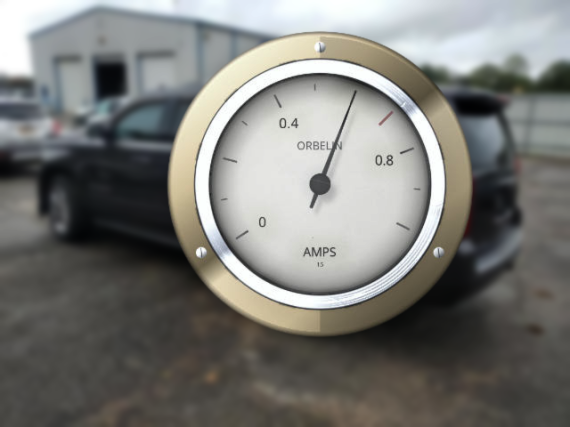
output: value=0.6 unit=A
